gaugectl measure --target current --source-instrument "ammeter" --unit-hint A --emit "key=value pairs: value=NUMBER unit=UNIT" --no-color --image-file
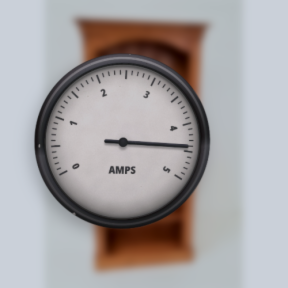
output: value=4.4 unit=A
